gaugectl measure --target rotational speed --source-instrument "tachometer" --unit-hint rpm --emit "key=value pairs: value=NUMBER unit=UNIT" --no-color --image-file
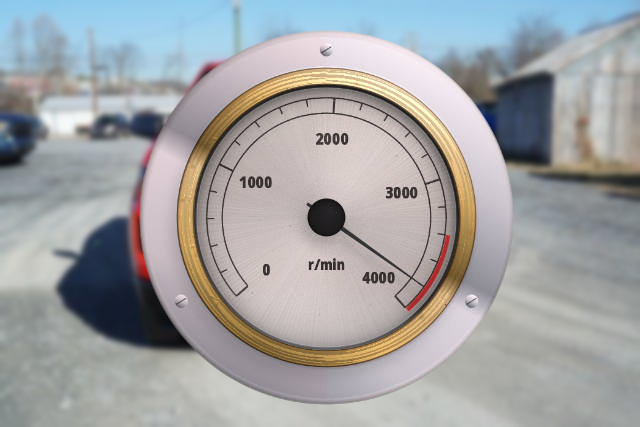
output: value=3800 unit=rpm
